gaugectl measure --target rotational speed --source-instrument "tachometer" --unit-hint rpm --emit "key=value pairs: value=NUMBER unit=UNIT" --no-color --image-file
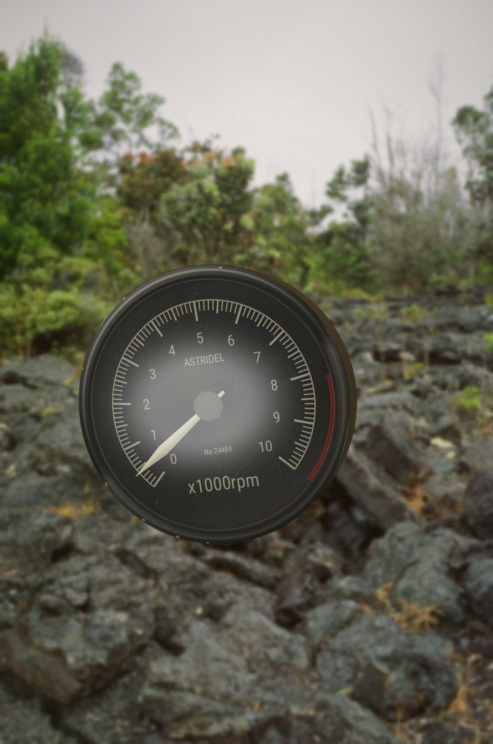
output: value=400 unit=rpm
